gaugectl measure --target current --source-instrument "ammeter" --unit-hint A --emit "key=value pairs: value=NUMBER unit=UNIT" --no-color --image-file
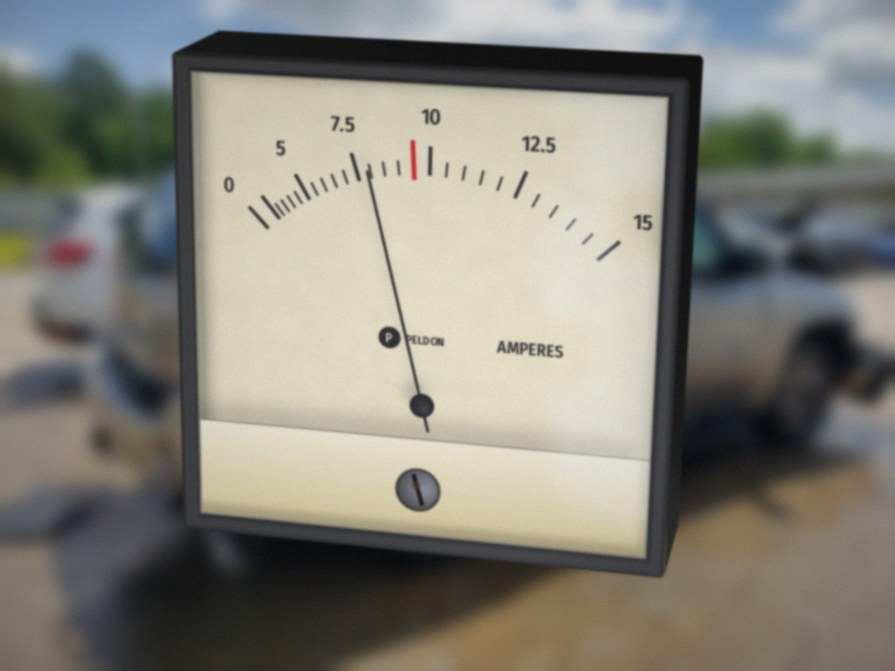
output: value=8 unit=A
